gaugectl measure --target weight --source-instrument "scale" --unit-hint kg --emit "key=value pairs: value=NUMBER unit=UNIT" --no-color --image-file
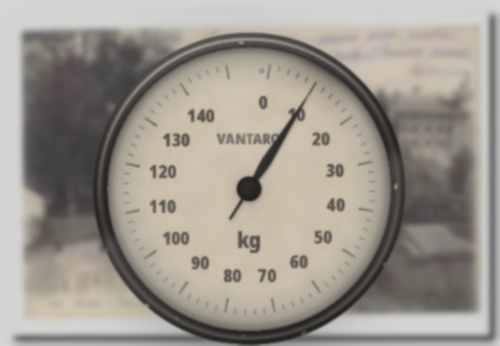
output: value=10 unit=kg
